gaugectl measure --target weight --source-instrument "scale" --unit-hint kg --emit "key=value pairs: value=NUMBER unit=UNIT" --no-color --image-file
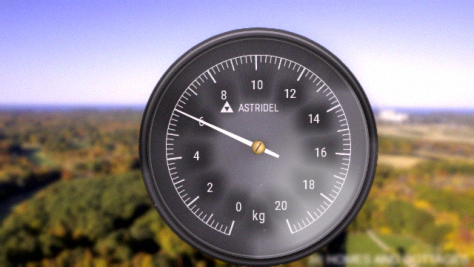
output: value=6 unit=kg
